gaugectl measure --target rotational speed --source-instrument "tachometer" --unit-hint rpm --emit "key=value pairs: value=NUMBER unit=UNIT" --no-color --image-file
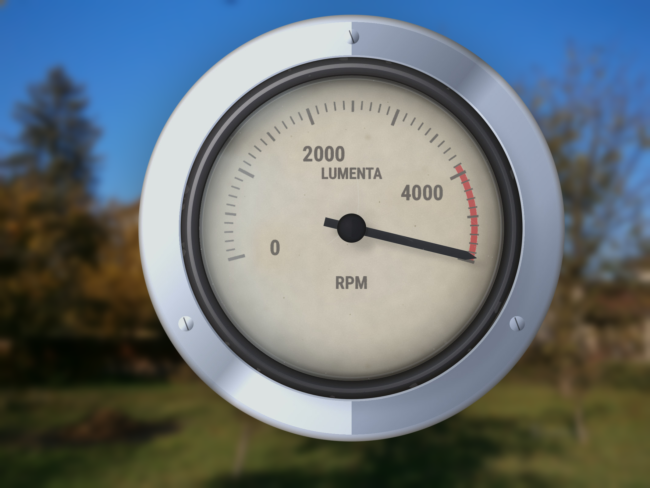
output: value=4950 unit=rpm
